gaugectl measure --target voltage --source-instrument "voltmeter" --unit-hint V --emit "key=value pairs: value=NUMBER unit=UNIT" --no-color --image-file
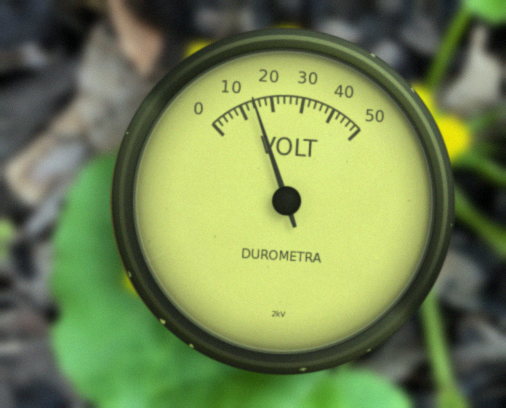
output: value=14 unit=V
